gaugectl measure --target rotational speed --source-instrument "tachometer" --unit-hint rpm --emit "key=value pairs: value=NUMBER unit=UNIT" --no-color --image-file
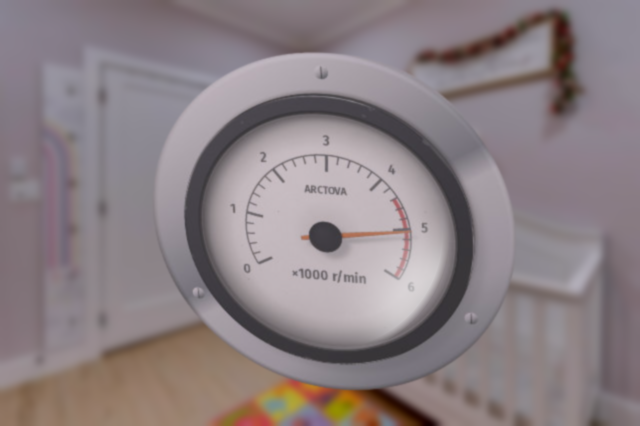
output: value=5000 unit=rpm
